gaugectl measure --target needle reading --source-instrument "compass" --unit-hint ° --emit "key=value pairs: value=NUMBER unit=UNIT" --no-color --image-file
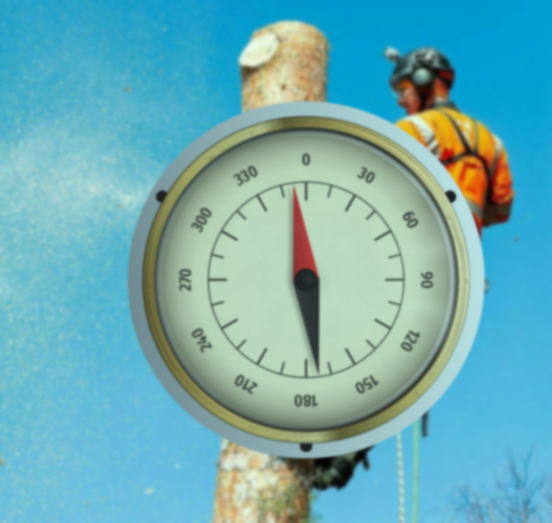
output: value=352.5 unit=°
